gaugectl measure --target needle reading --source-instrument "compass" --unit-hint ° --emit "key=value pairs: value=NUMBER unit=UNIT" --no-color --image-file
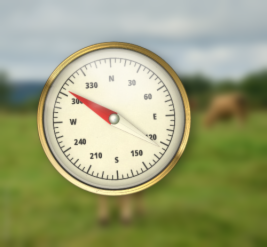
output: value=305 unit=°
